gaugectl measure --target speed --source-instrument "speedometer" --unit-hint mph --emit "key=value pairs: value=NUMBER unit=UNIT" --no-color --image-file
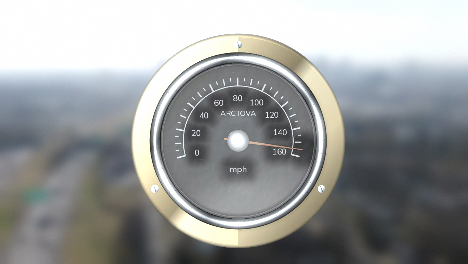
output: value=155 unit=mph
